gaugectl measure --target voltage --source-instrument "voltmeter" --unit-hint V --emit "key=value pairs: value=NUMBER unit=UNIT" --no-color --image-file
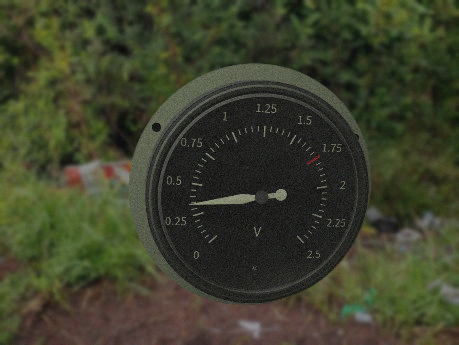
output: value=0.35 unit=V
